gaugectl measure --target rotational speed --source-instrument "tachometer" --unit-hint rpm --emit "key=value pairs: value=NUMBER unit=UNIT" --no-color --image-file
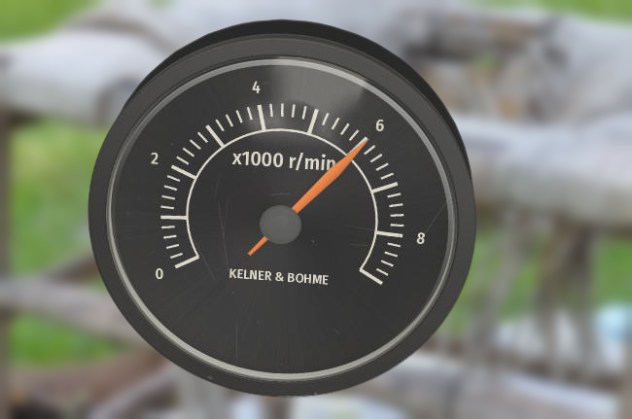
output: value=6000 unit=rpm
